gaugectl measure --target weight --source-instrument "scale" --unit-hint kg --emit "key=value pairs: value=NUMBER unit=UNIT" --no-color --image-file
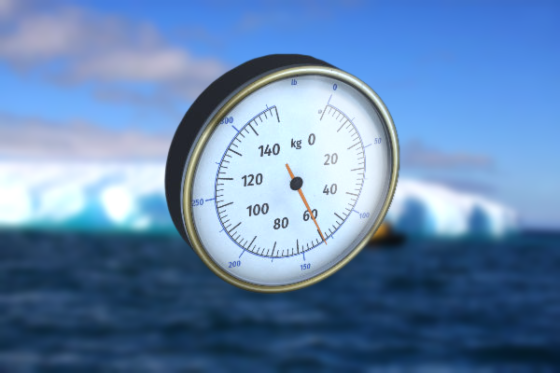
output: value=60 unit=kg
